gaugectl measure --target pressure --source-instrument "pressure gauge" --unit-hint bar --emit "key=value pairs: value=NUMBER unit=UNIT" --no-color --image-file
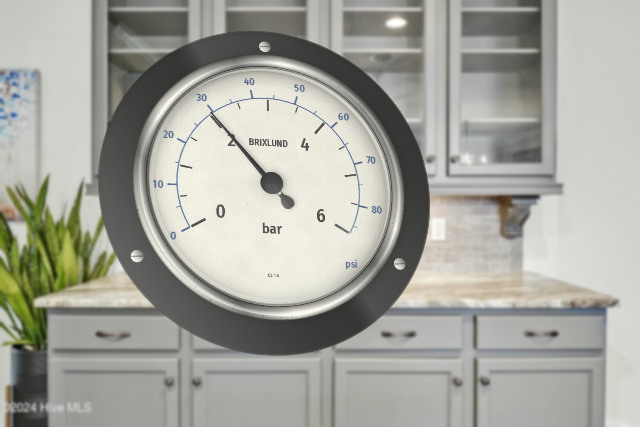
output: value=2 unit=bar
